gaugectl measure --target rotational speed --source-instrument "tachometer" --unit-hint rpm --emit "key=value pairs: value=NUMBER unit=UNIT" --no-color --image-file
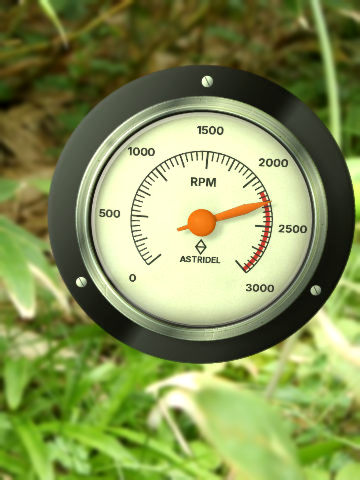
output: value=2250 unit=rpm
